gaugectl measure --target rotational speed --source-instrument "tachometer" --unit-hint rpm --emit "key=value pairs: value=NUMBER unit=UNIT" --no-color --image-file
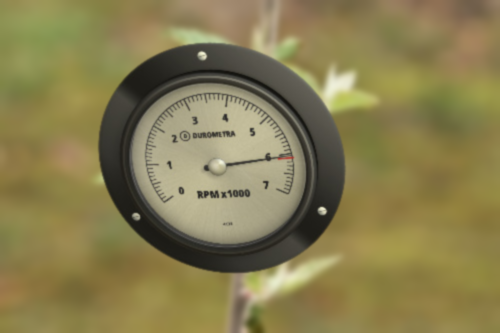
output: value=6000 unit=rpm
